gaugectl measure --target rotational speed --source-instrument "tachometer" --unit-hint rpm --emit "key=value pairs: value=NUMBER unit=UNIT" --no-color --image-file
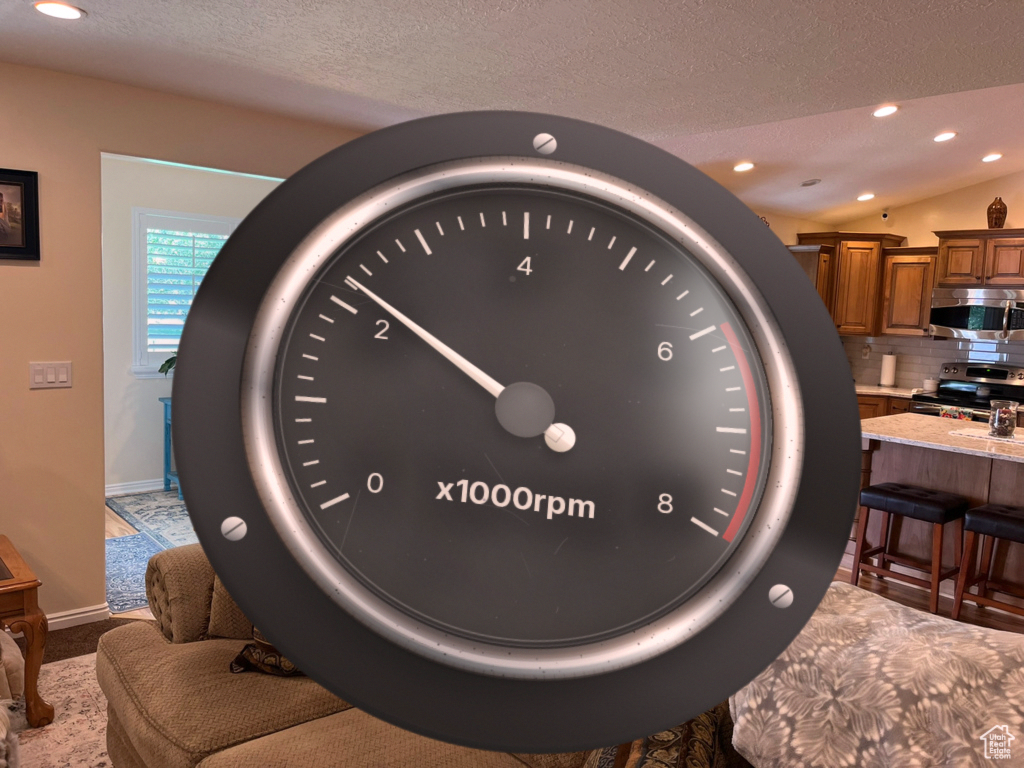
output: value=2200 unit=rpm
